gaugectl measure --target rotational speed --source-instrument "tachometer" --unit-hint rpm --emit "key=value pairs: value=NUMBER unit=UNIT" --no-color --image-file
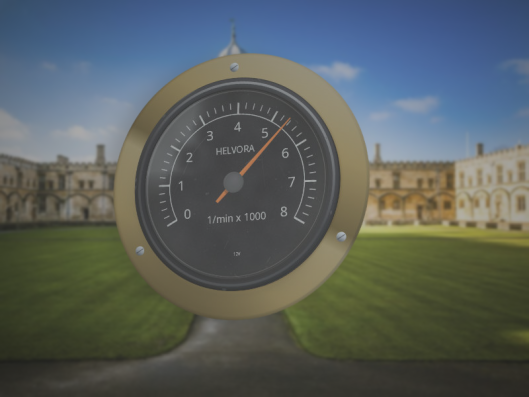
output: value=5400 unit=rpm
